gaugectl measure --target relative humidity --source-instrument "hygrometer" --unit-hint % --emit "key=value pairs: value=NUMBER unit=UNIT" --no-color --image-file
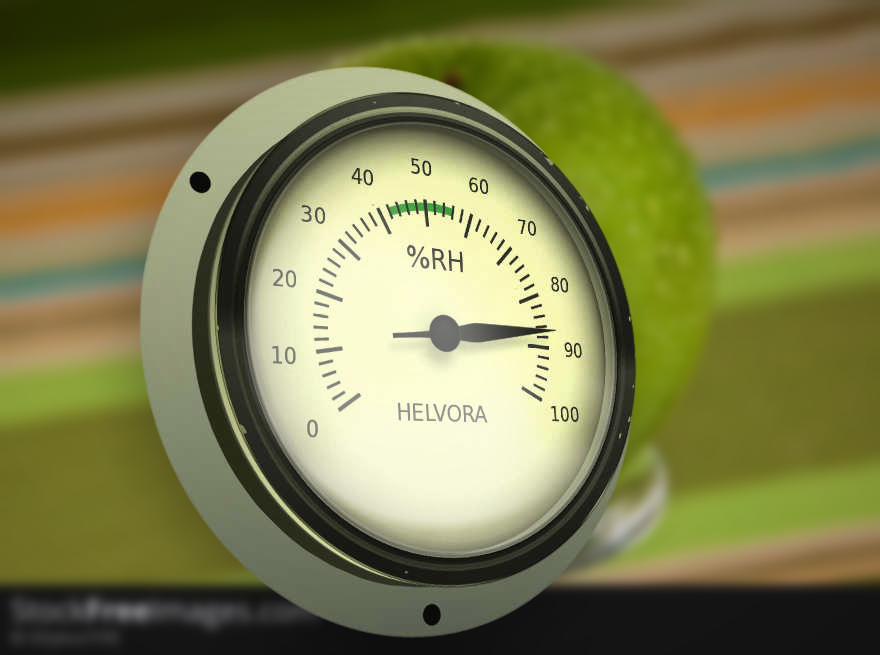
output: value=87 unit=%
